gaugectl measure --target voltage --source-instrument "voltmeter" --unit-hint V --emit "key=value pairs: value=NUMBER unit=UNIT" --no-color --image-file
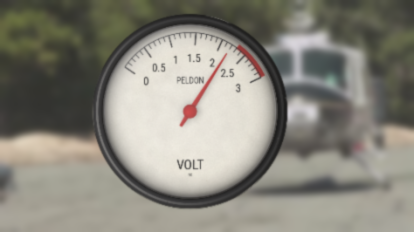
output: value=2.2 unit=V
